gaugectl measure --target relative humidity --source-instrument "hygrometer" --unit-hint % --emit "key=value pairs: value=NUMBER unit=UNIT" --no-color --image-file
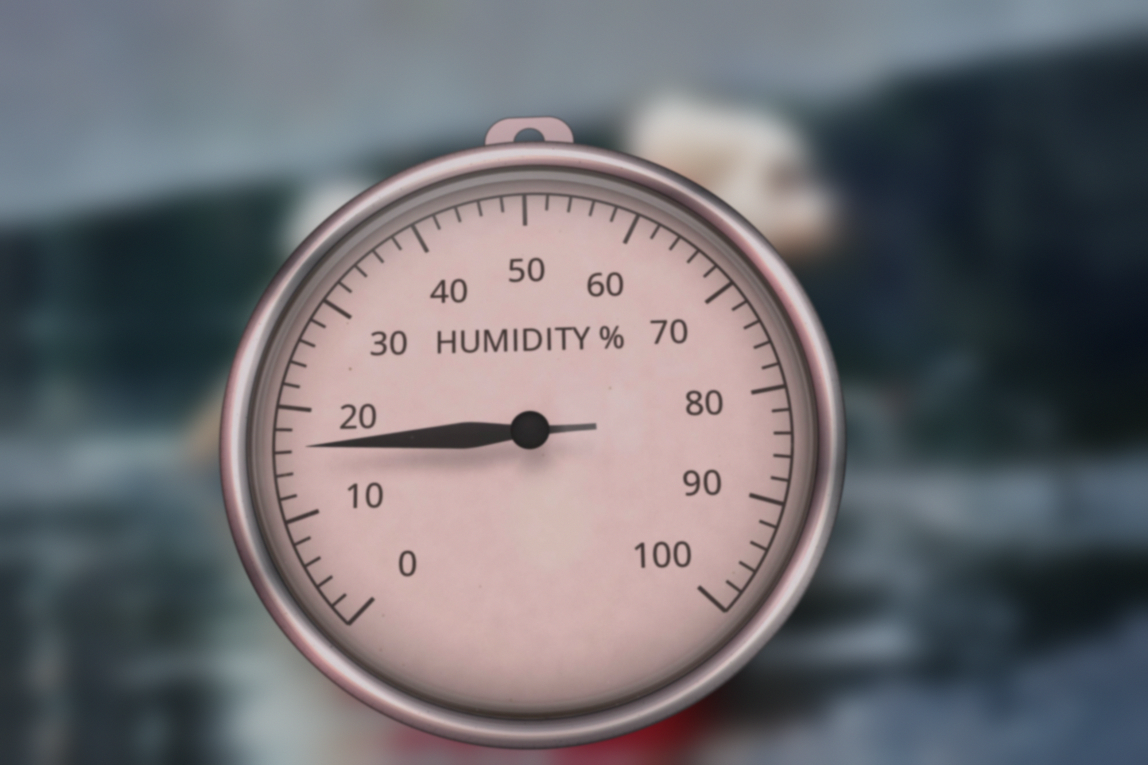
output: value=16 unit=%
